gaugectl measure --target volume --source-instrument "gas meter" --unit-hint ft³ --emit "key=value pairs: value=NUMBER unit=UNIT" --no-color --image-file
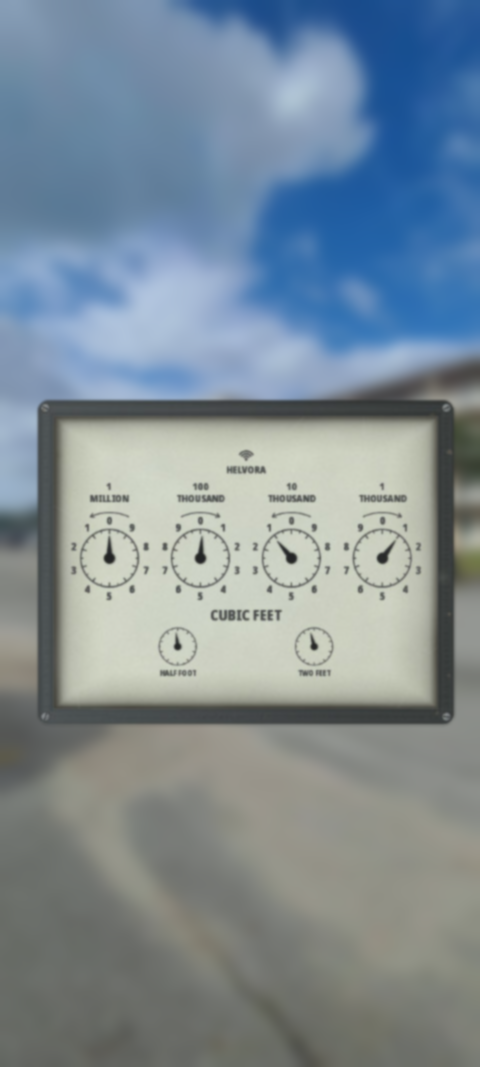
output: value=1100 unit=ft³
